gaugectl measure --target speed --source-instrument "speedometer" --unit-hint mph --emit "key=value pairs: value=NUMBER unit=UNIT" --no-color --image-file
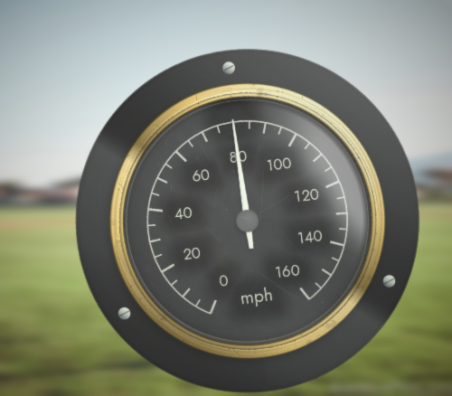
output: value=80 unit=mph
